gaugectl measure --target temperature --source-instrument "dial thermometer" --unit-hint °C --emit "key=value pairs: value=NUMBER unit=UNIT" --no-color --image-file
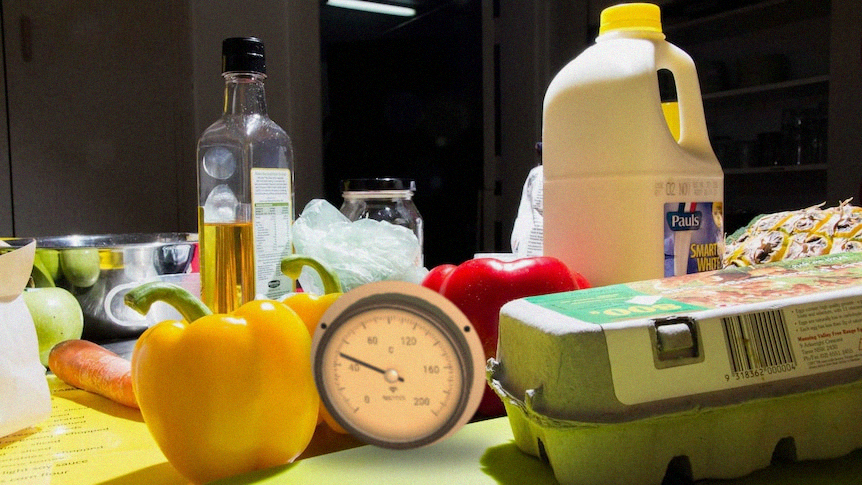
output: value=50 unit=°C
